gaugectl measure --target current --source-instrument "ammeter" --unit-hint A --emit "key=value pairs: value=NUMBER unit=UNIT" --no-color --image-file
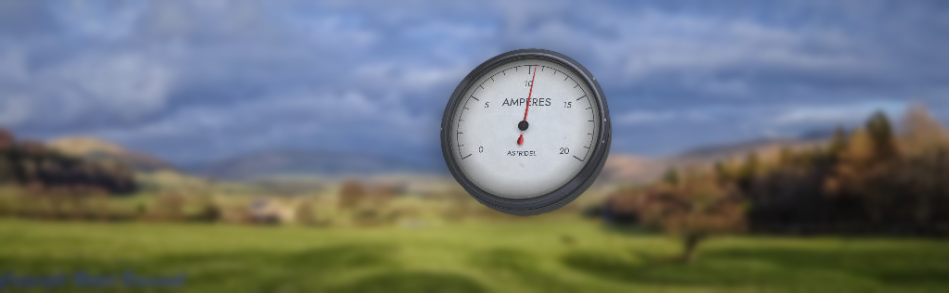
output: value=10.5 unit=A
